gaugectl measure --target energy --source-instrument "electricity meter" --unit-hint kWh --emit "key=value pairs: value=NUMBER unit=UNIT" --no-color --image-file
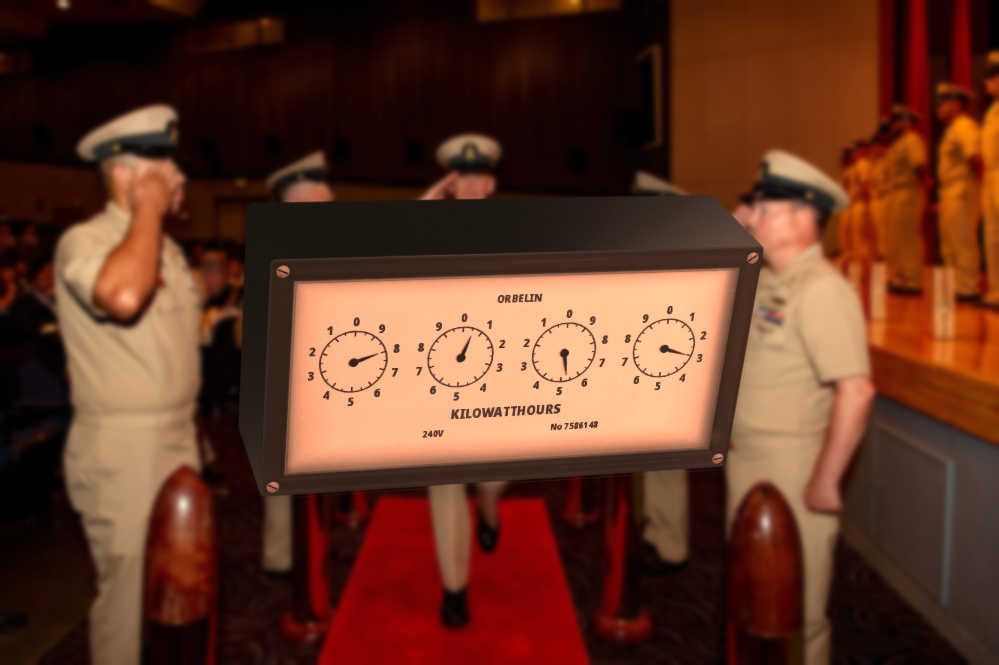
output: value=8053 unit=kWh
